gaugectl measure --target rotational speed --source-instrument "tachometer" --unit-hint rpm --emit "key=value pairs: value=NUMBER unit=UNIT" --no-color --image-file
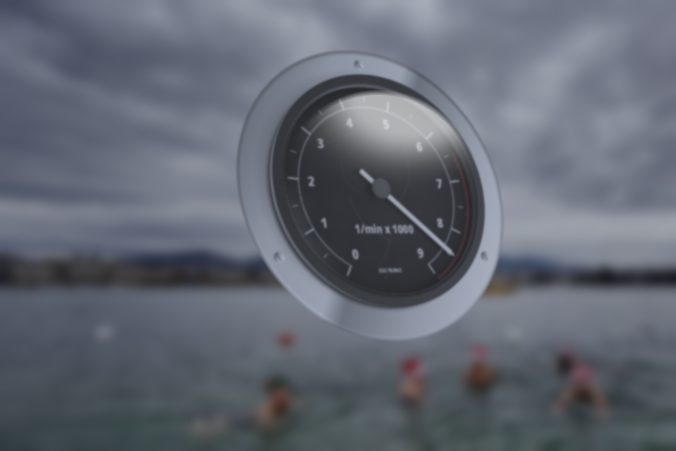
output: value=8500 unit=rpm
